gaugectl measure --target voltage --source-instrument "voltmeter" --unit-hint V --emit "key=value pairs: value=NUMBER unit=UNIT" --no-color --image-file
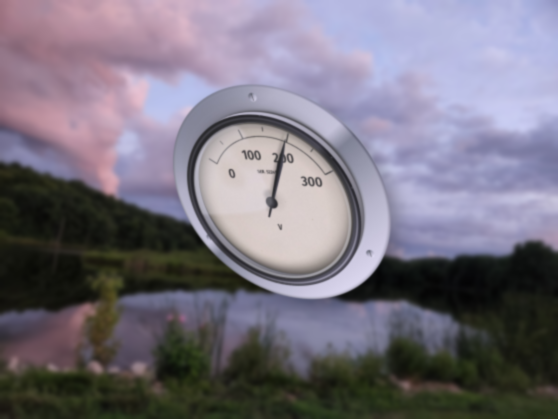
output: value=200 unit=V
